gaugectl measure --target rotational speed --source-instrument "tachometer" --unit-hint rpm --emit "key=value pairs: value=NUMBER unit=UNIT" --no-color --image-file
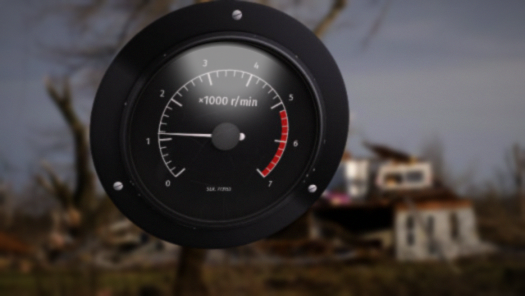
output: value=1200 unit=rpm
